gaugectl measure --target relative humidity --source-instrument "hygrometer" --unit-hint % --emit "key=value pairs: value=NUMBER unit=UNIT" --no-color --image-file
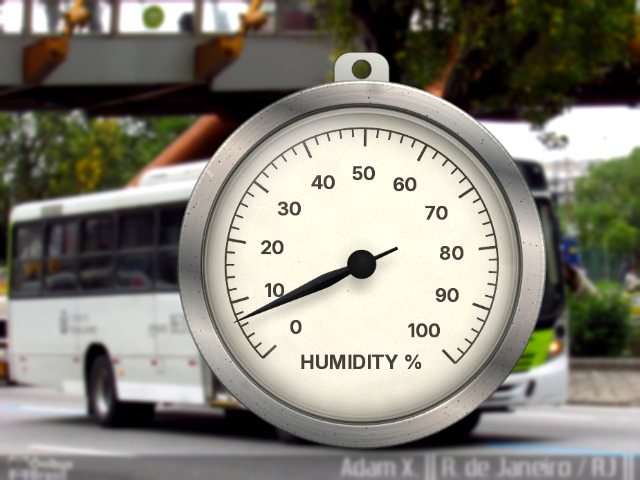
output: value=7 unit=%
